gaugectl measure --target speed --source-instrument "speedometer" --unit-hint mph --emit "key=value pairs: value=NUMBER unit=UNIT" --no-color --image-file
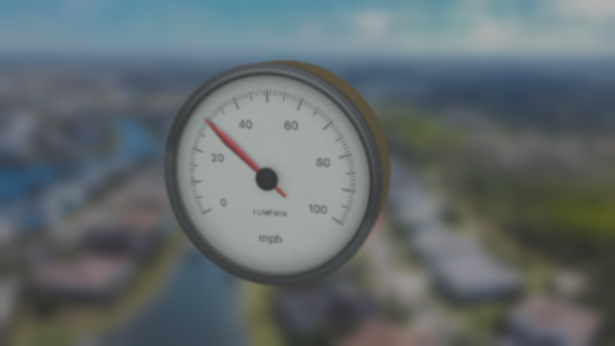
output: value=30 unit=mph
